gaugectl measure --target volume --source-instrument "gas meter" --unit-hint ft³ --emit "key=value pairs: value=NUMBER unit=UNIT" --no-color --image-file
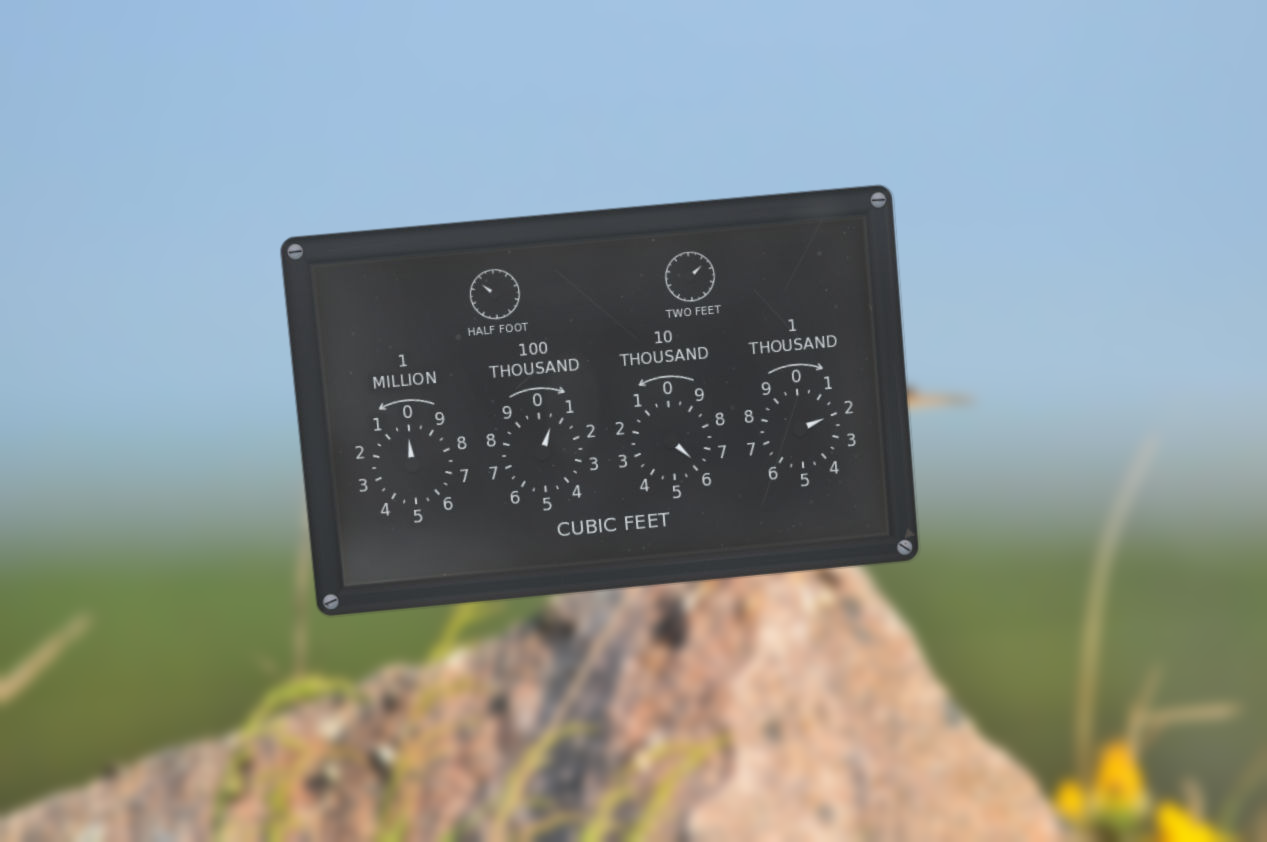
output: value=6200 unit=ft³
